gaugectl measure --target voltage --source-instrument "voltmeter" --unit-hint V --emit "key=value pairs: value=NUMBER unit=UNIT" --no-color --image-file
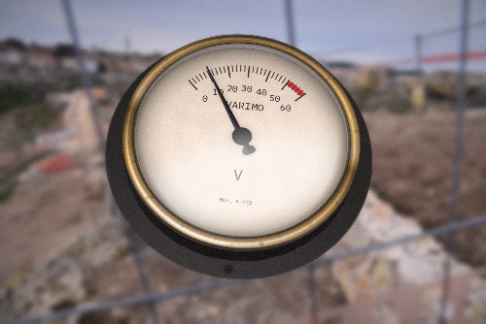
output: value=10 unit=V
